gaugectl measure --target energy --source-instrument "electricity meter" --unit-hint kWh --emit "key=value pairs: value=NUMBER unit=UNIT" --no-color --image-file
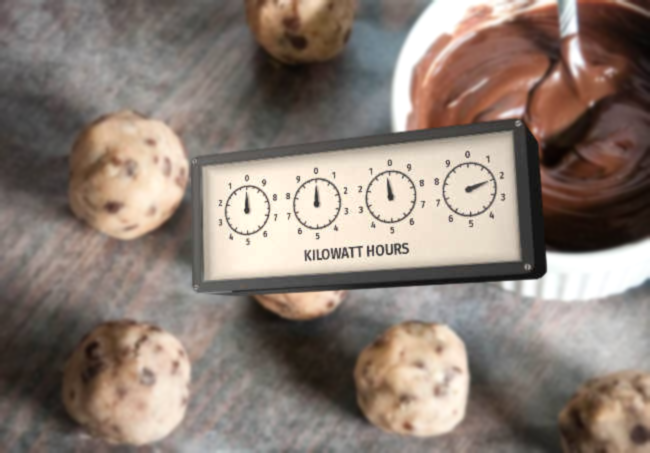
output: value=2 unit=kWh
